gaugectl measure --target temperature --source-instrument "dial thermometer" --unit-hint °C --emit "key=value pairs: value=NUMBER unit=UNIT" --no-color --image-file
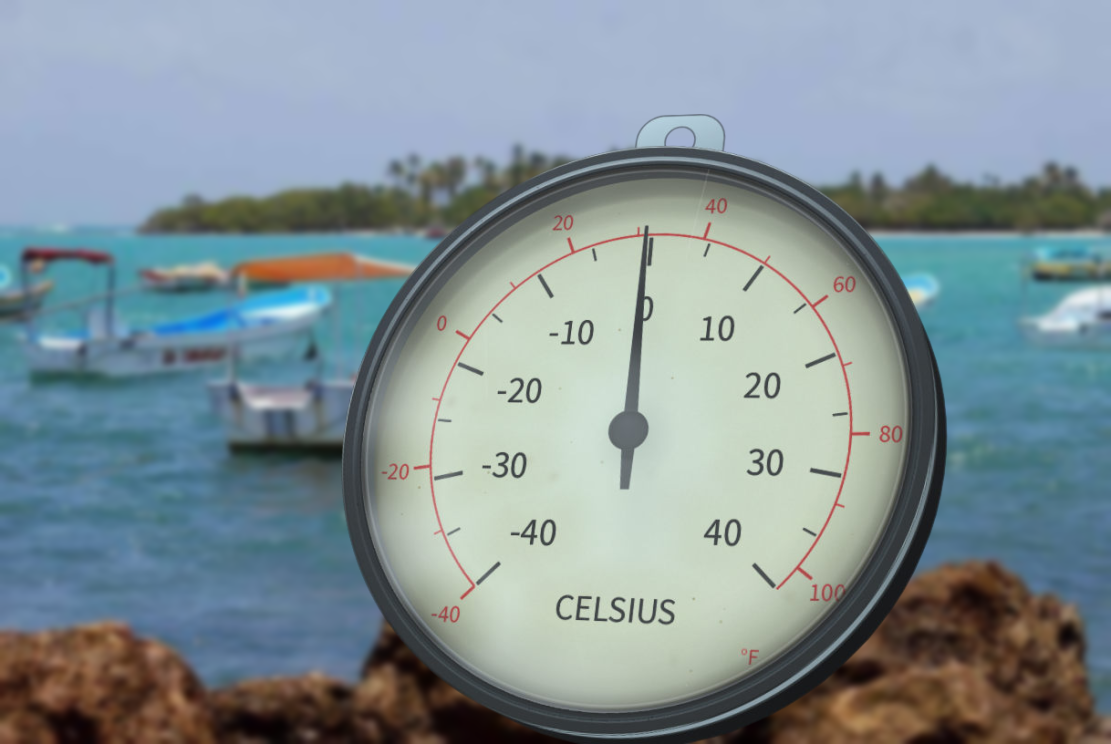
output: value=0 unit=°C
